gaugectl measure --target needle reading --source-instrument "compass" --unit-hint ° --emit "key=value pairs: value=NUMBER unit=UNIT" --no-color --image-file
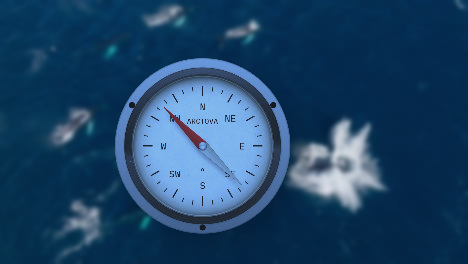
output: value=315 unit=°
